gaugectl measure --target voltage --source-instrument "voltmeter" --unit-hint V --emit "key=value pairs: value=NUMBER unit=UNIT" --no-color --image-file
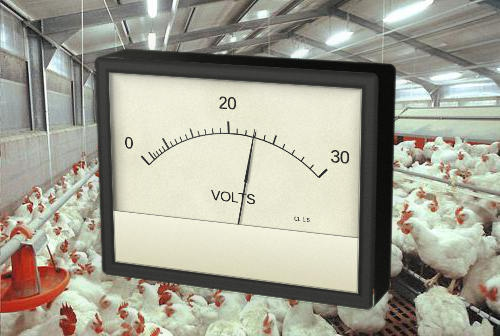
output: value=23 unit=V
